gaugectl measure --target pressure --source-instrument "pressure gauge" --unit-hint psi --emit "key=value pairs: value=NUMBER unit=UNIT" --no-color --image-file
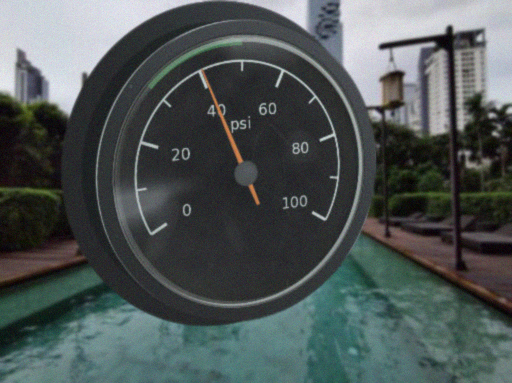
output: value=40 unit=psi
